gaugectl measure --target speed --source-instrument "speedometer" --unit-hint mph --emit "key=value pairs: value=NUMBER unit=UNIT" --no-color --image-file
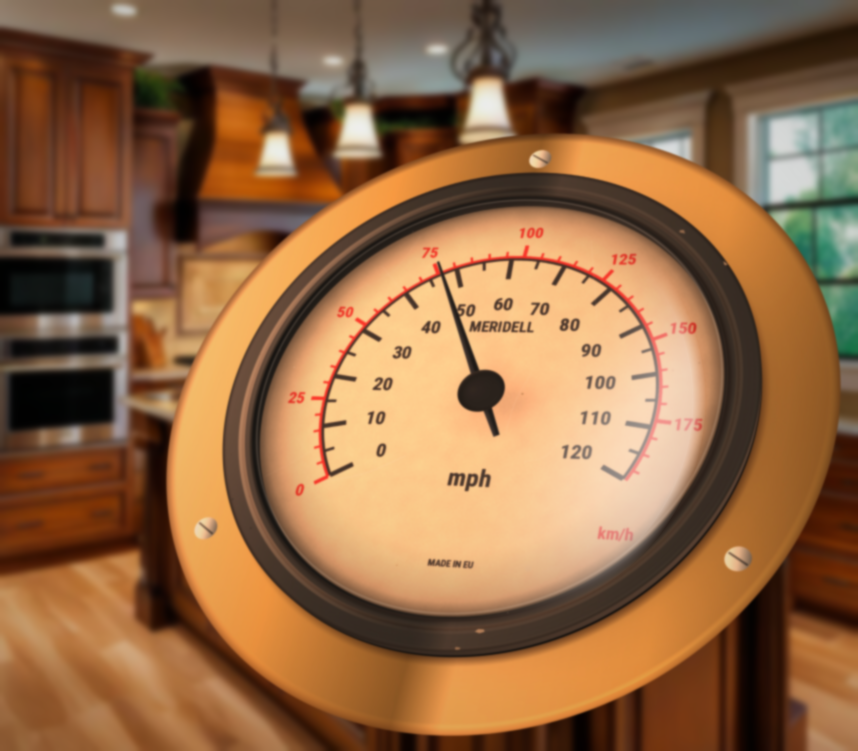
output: value=47.5 unit=mph
